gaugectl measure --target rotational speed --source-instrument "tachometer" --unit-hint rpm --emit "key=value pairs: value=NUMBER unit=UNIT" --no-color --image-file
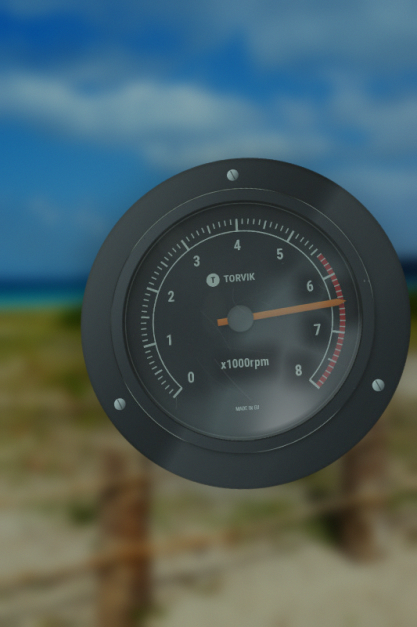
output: value=6500 unit=rpm
